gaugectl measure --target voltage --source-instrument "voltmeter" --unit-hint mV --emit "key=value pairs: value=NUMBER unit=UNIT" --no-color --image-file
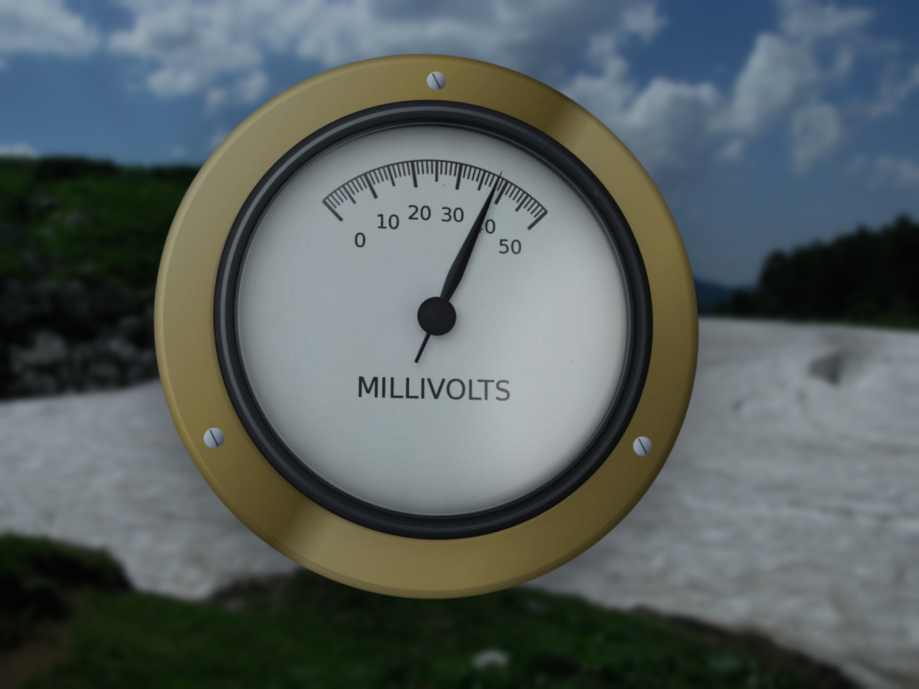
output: value=38 unit=mV
